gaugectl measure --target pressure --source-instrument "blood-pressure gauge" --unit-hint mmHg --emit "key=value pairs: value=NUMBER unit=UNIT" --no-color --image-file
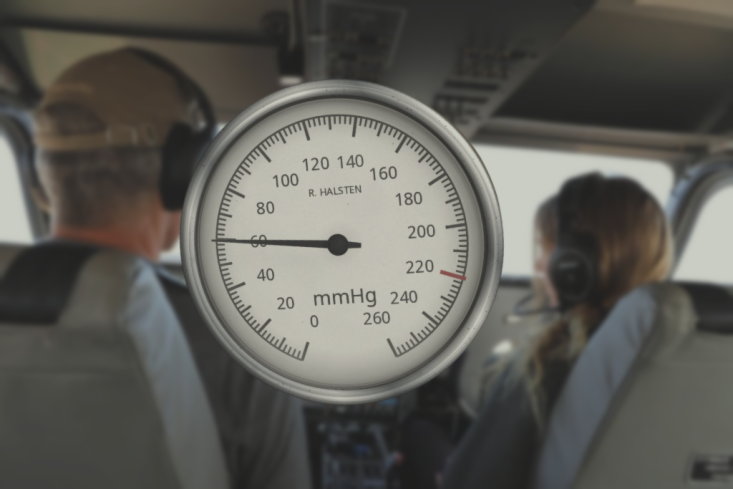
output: value=60 unit=mmHg
